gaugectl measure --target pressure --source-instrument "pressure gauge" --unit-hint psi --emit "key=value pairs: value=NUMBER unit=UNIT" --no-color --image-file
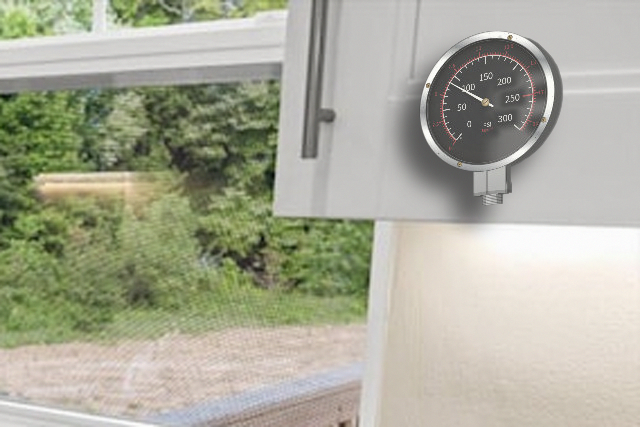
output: value=90 unit=psi
